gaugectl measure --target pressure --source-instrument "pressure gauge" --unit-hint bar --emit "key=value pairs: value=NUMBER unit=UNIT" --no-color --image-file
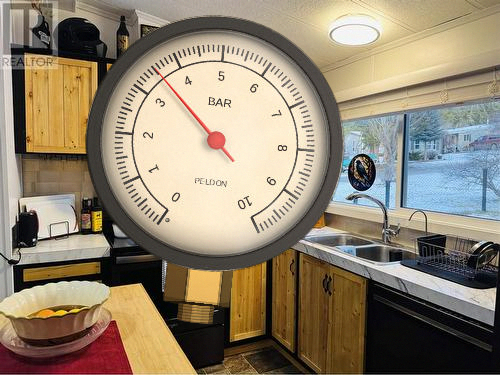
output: value=3.5 unit=bar
